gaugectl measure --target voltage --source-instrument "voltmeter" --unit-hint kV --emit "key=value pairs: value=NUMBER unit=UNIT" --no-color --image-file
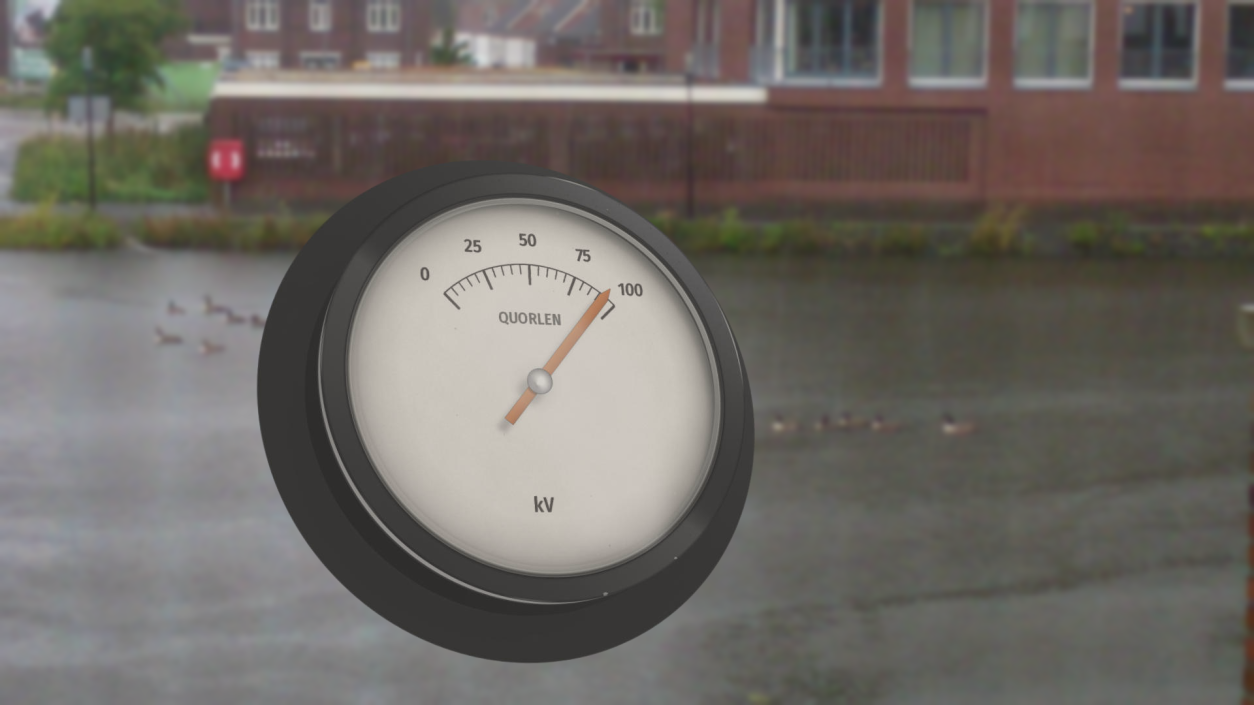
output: value=92.5 unit=kV
